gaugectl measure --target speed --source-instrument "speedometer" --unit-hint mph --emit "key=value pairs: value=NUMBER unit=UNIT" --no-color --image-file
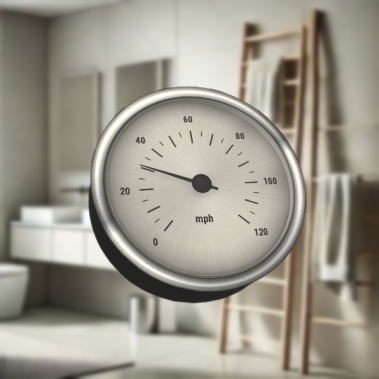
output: value=30 unit=mph
